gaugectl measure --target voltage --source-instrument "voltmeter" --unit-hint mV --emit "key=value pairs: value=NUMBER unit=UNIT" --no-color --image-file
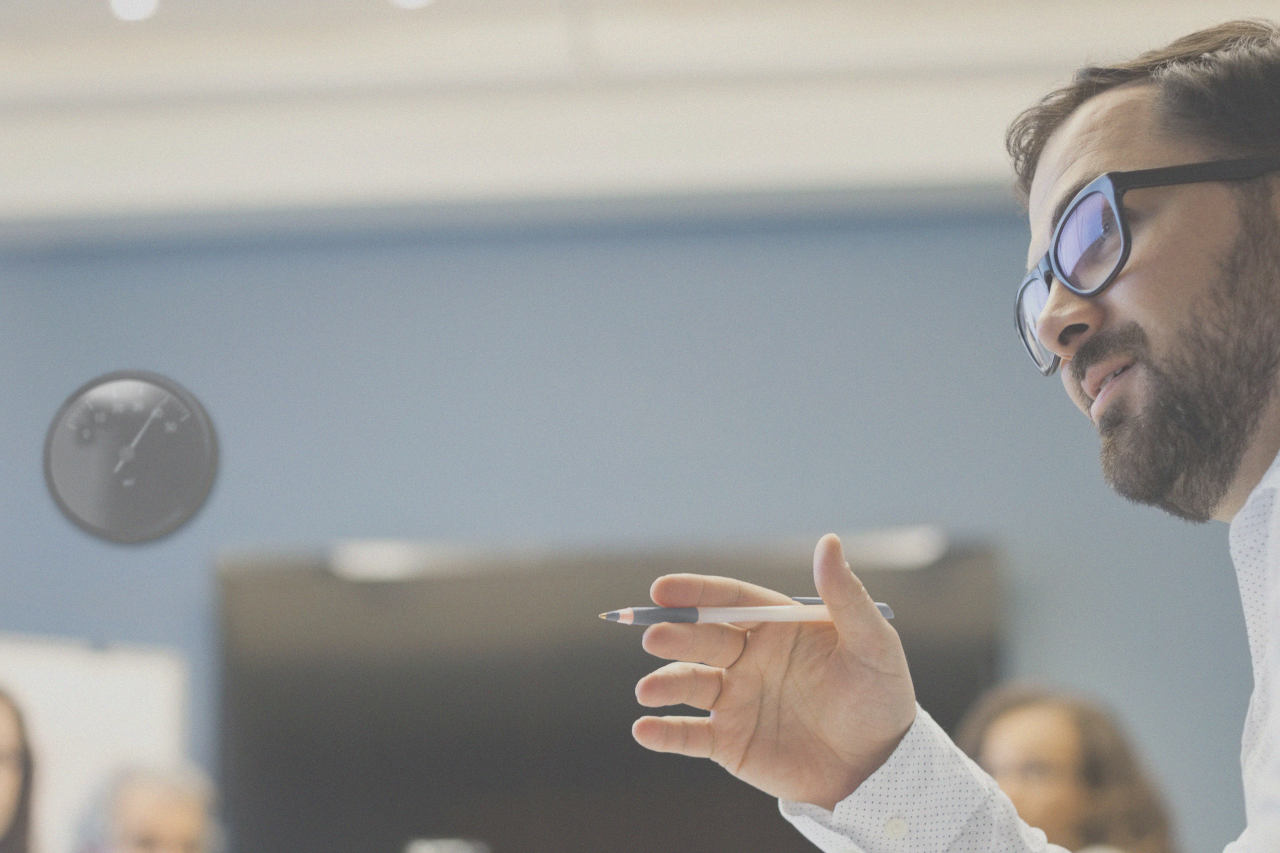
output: value=40 unit=mV
